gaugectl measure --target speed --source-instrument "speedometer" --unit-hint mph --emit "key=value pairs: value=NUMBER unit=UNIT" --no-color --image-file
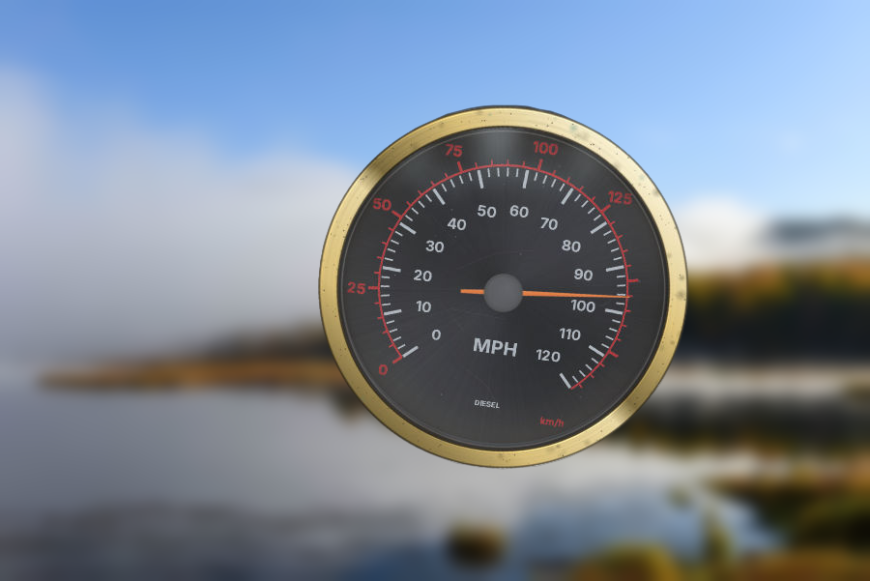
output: value=96 unit=mph
